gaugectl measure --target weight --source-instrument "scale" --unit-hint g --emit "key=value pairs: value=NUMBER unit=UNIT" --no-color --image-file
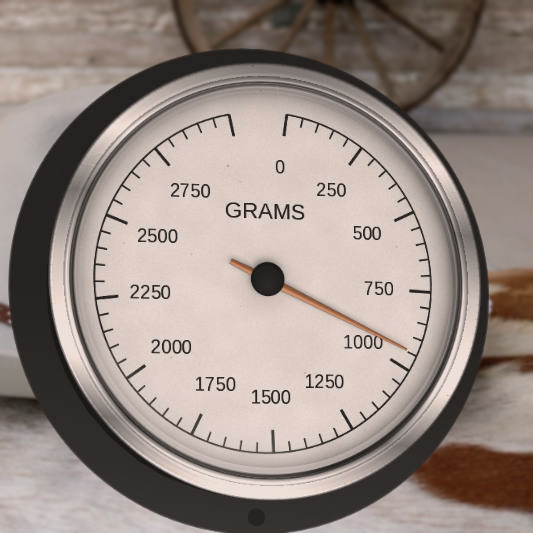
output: value=950 unit=g
